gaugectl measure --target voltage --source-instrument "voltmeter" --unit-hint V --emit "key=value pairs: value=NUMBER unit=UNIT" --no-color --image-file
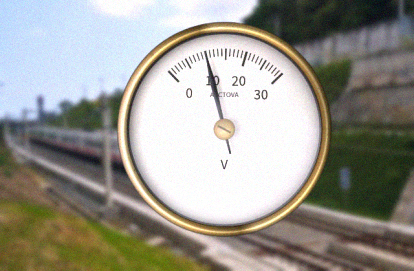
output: value=10 unit=V
